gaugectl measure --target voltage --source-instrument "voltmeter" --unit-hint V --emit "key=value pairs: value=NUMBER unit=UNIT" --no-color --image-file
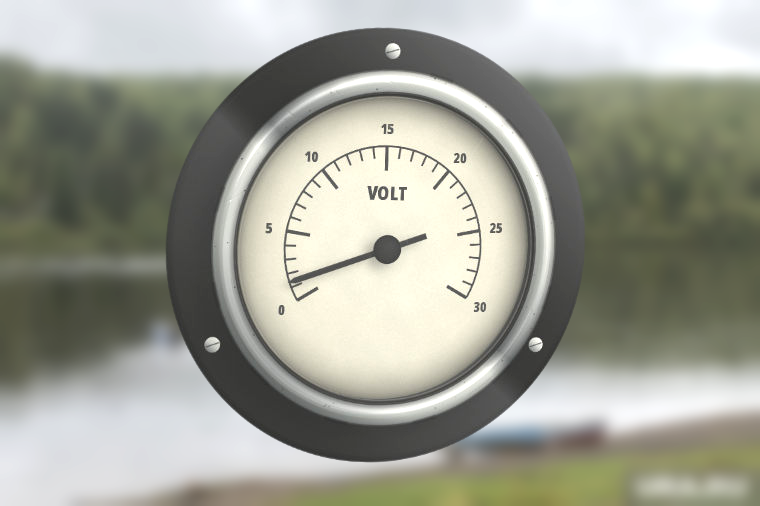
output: value=1.5 unit=V
